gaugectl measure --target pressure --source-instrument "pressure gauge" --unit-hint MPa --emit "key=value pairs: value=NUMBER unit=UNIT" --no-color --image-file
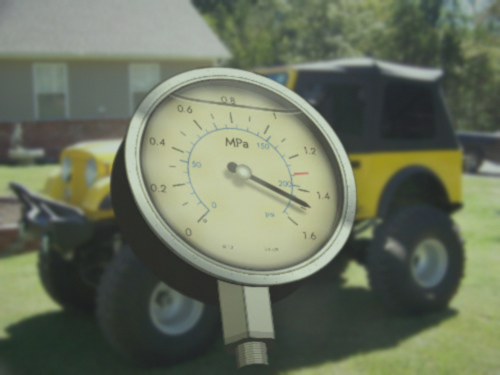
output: value=1.5 unit=MPa
